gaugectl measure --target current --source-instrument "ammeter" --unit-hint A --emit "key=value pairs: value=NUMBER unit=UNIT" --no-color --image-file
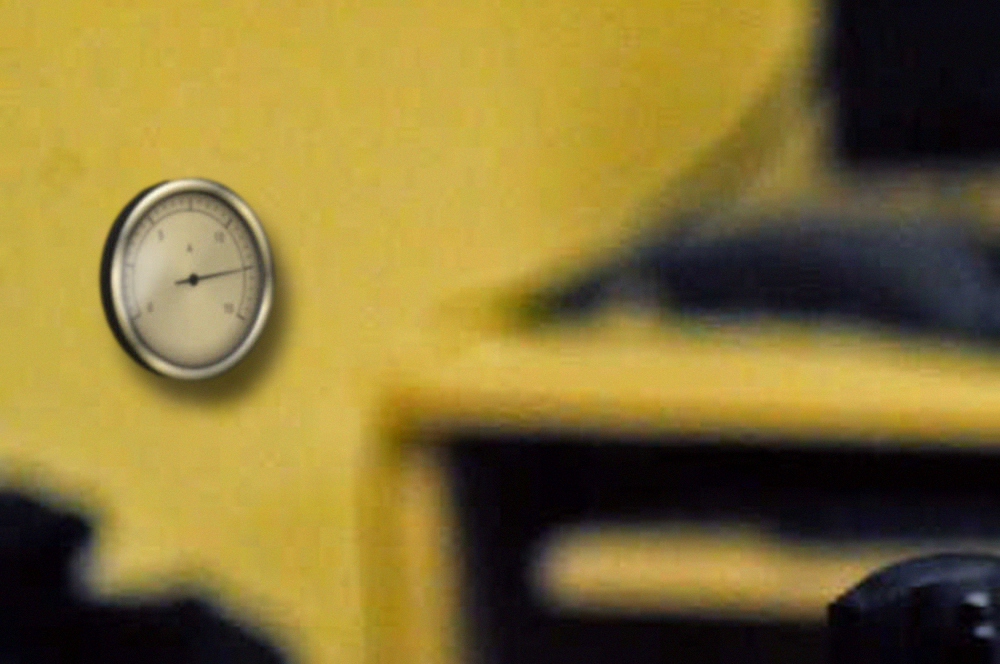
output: value=12.5 unit=A
